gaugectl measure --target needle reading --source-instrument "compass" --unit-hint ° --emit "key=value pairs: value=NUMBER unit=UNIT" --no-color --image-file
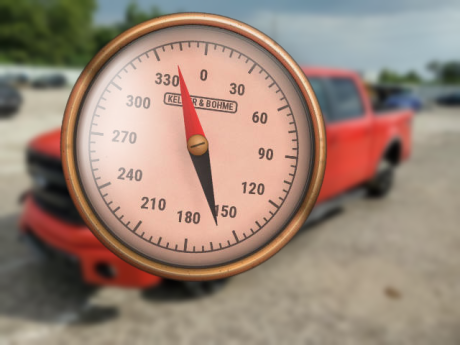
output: value=340 unit=°
